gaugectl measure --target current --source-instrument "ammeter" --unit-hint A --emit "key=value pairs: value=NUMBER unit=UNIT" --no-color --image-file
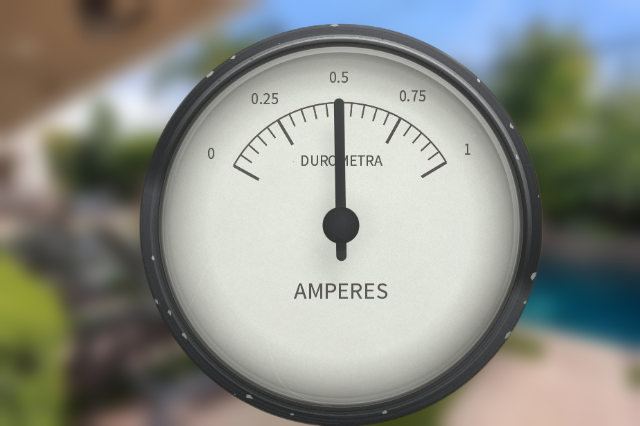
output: value=0.5 unit=A
